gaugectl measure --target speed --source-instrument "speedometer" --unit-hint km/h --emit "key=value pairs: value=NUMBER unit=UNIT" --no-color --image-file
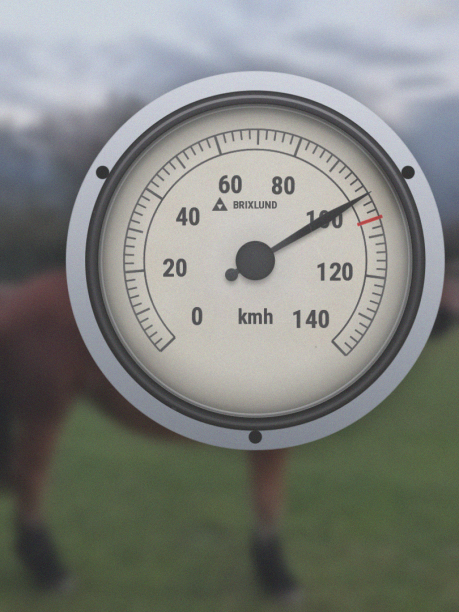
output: value=100 unit=km/h
